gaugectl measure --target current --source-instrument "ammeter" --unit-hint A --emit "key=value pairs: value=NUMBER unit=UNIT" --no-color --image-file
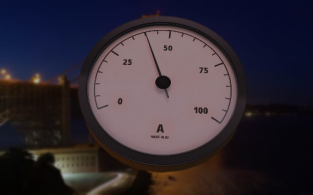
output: value=40 unit=A
